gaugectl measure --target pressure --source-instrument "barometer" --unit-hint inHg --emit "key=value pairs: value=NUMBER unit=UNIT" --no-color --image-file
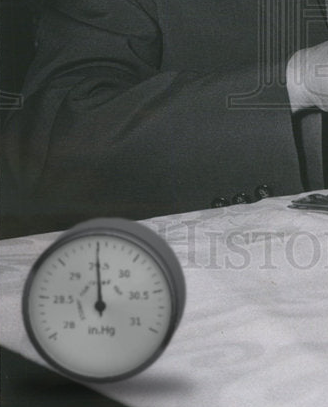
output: value=29.5 unit=inHg
